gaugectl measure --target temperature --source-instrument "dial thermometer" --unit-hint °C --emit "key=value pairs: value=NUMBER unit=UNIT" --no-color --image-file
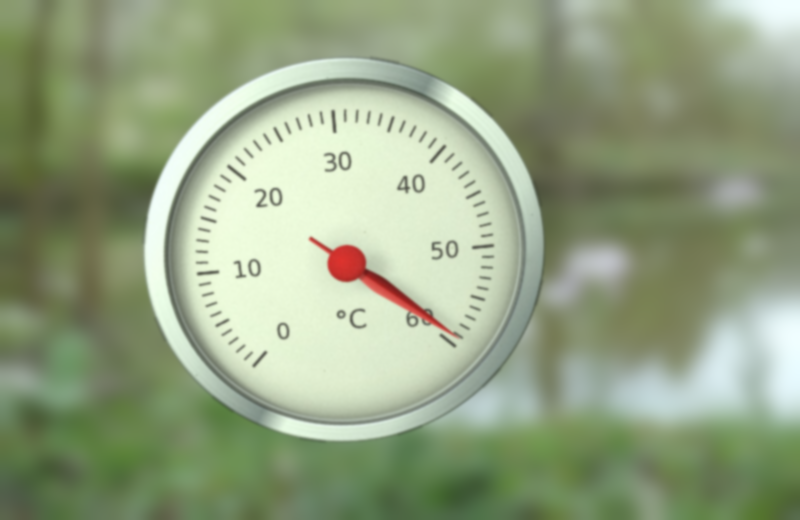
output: value=59 unit=°C
